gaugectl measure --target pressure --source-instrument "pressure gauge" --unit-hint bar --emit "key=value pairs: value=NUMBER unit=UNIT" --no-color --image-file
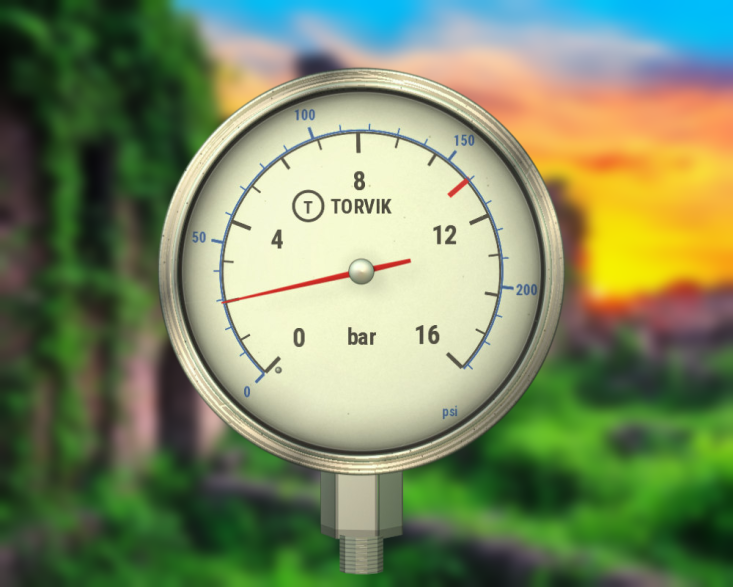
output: value=2 unit=bar
